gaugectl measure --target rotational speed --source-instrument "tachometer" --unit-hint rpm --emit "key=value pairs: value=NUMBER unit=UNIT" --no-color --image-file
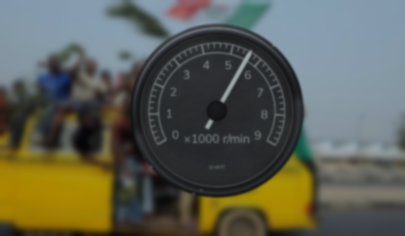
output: value=5600 unit=rpm
